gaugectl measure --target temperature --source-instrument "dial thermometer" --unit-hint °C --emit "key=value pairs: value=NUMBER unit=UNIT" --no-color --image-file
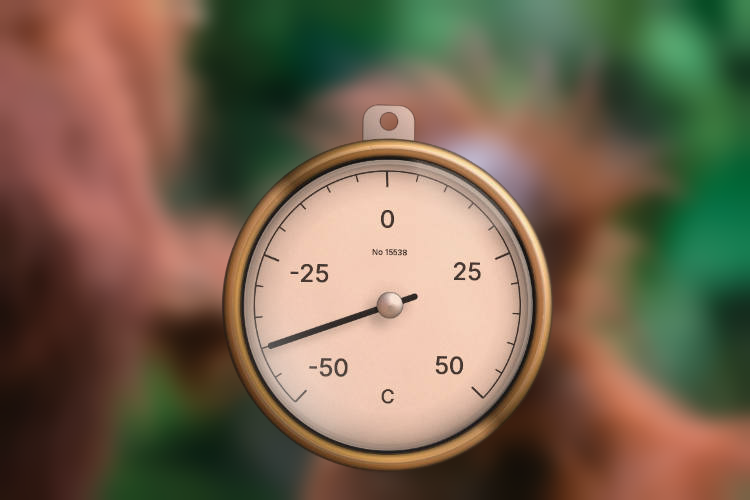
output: value=-40 unit=°C
